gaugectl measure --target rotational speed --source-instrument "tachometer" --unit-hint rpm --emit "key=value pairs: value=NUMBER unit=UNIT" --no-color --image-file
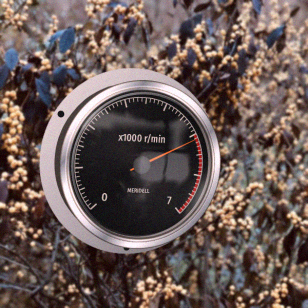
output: value=5100 unit=rpm
